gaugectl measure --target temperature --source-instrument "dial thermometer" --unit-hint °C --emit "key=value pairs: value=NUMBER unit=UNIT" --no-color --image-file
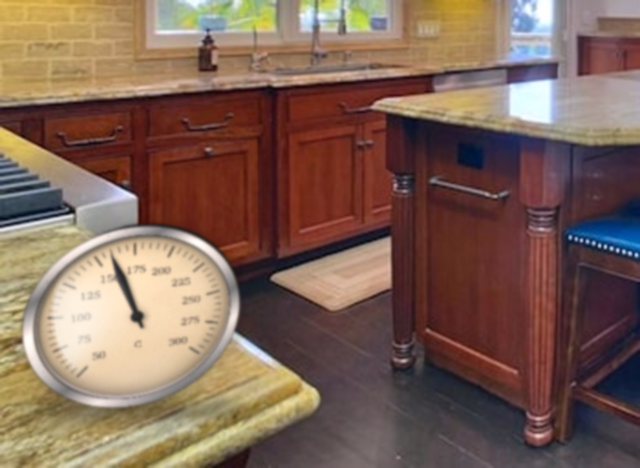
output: value=160 unit=°C
